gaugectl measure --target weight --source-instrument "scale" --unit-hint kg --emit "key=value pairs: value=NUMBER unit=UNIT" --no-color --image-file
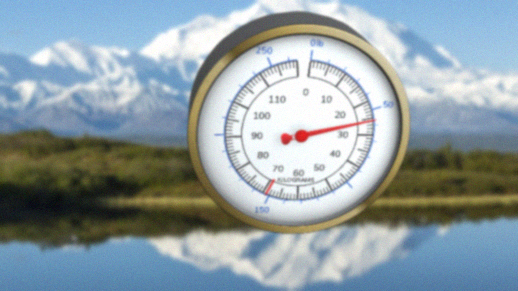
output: value=25 unit=kg
